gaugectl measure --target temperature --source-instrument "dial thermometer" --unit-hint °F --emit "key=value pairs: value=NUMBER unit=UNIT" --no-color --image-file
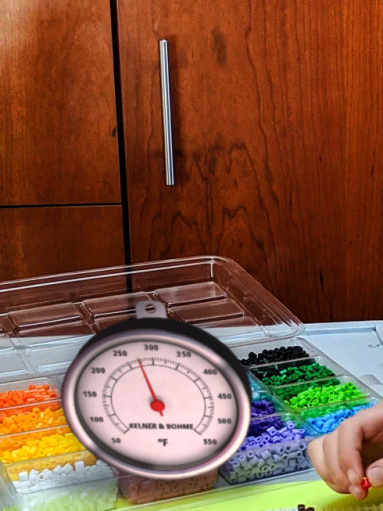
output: value=275 unit=°F
